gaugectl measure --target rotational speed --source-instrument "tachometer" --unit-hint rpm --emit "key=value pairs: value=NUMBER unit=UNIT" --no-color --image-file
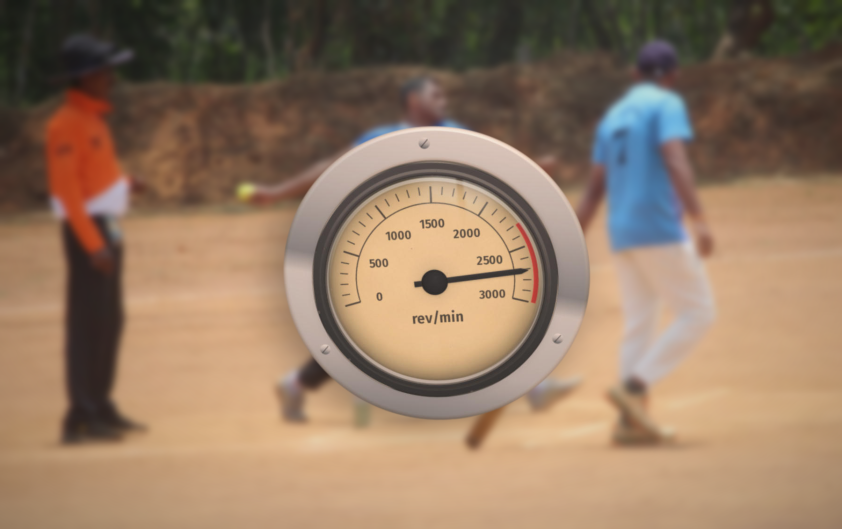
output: value=2700 unit=rpm
